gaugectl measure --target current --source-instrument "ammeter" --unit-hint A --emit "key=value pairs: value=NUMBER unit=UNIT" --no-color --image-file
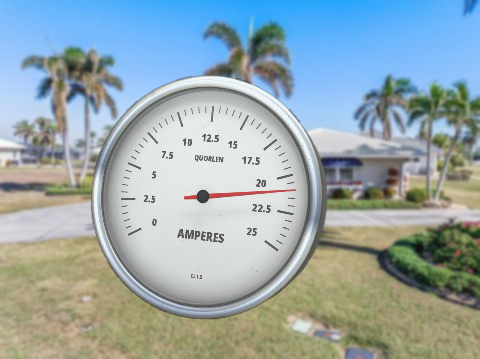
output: value=21 unit=A
